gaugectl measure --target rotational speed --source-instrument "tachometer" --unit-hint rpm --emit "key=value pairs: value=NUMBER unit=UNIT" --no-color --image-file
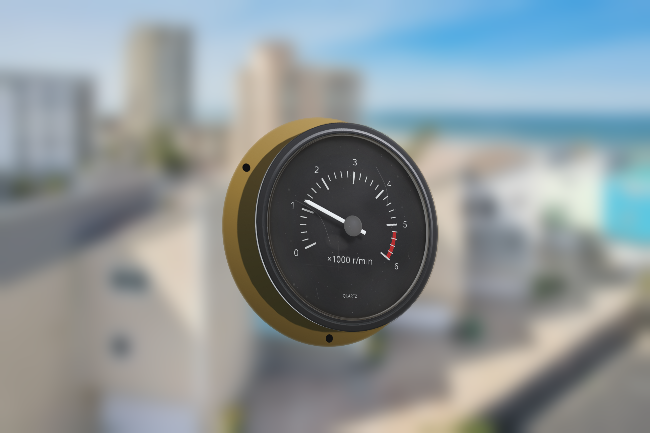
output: value=1200 unit=rpm
